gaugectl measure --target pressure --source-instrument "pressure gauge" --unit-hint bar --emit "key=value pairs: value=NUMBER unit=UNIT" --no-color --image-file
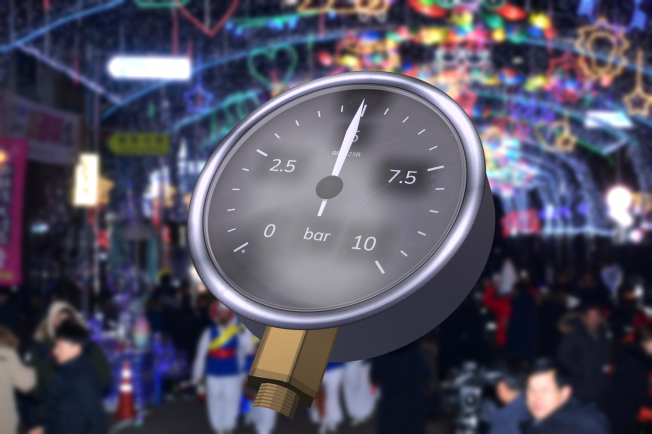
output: value=5 unit=bar
